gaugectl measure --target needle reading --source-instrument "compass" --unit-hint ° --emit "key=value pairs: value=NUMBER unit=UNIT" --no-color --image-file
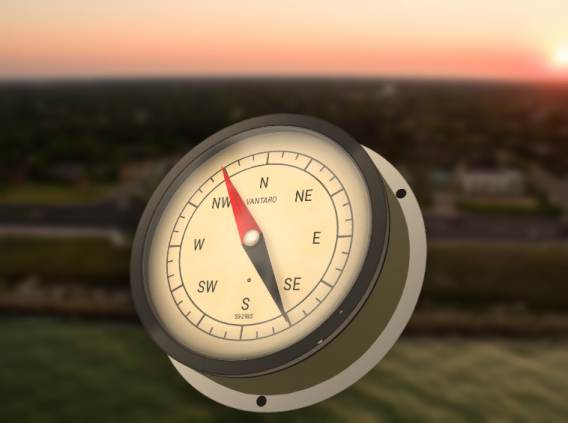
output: value=330 unit=°
